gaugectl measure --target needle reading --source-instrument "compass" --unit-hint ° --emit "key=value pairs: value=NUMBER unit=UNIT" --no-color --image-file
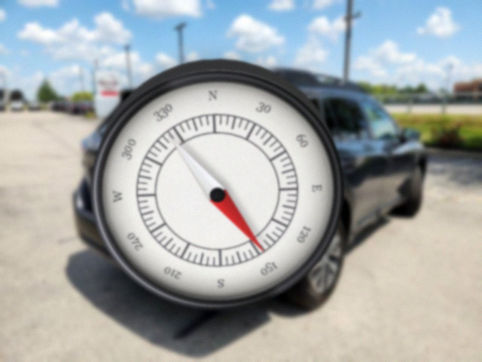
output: value=145 unit=°
